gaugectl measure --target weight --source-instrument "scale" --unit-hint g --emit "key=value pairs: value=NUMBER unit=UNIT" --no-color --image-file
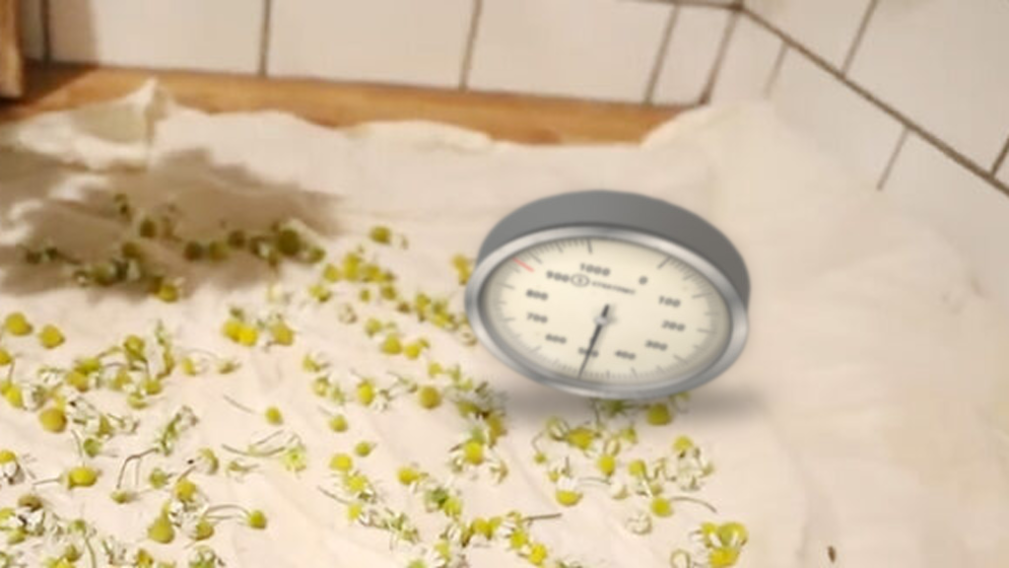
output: value=500 unit=g
